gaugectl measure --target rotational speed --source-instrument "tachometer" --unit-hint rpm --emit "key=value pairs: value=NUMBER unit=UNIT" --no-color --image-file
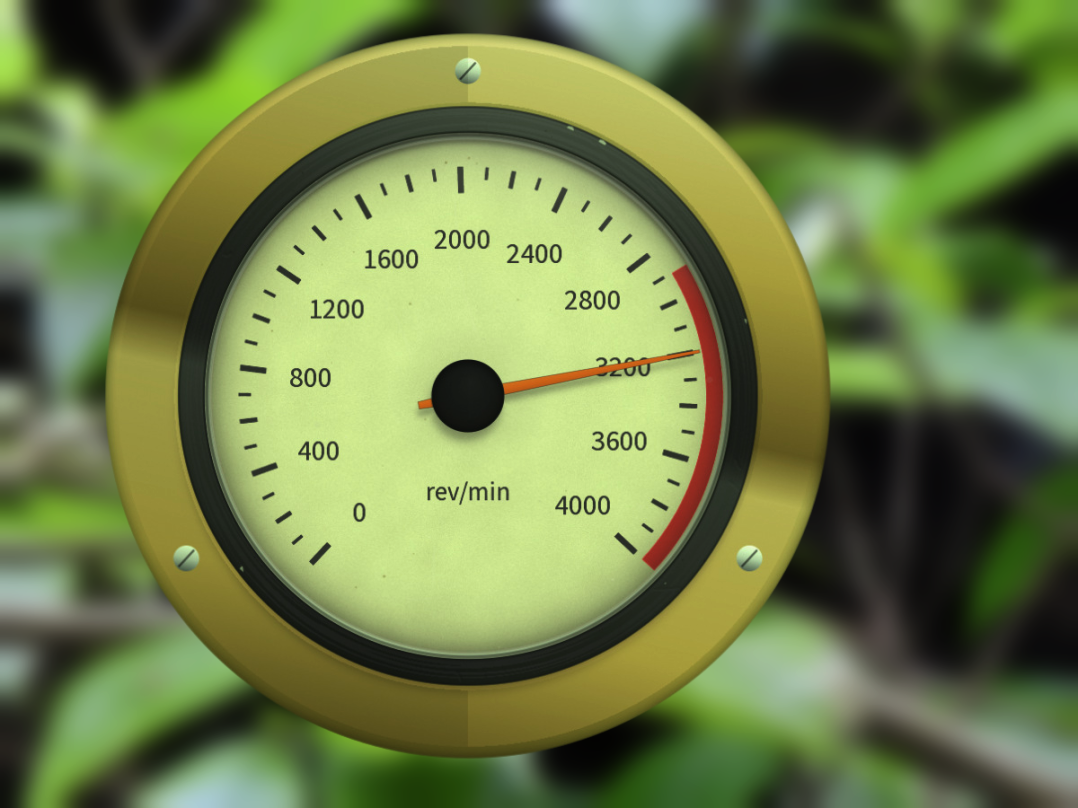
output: value=3200 unit=rpm
